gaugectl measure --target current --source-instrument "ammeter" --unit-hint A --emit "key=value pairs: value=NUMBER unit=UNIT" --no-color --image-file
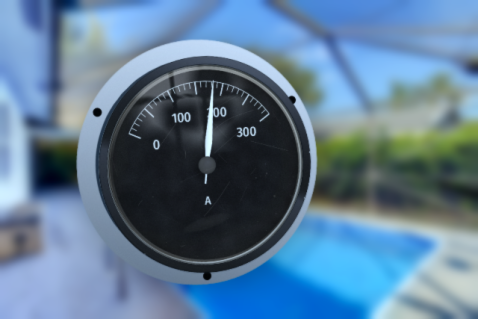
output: value=180 unit=A
